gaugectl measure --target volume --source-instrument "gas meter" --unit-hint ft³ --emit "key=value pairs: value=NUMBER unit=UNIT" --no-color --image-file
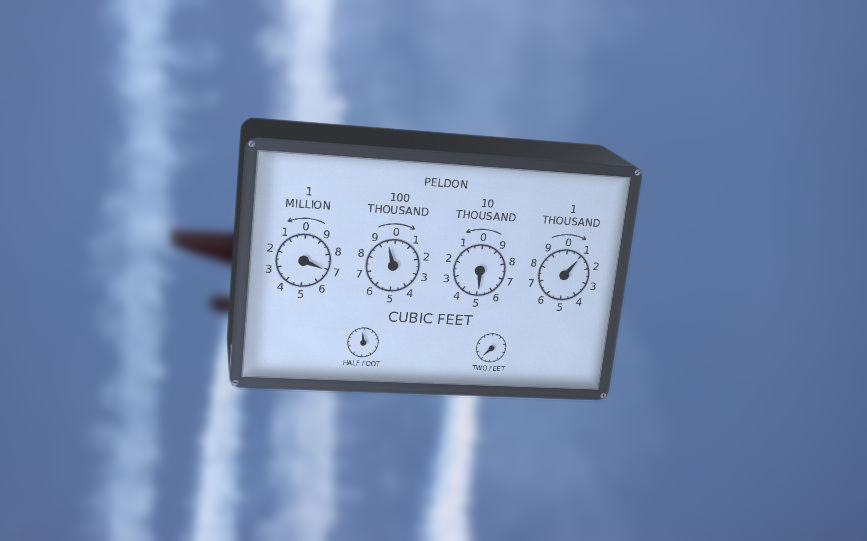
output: value=695100 unit=ft³
